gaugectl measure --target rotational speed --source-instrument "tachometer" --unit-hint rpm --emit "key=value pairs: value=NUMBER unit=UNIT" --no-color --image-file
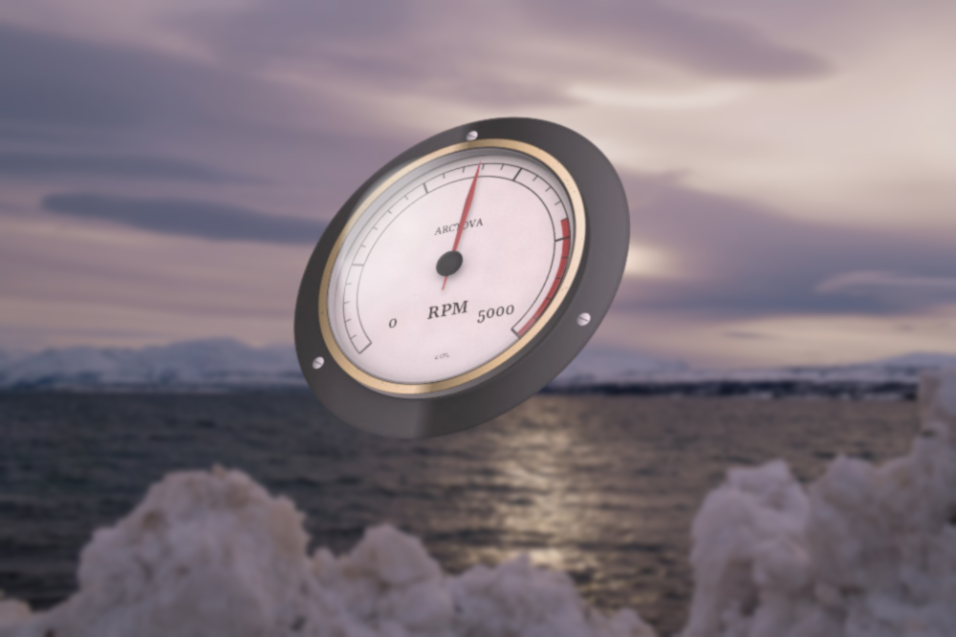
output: value=2600 unit=rpm
